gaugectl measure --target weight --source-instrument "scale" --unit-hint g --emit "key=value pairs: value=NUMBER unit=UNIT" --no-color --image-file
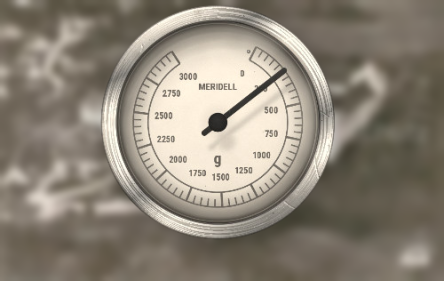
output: value=250 unit=g
